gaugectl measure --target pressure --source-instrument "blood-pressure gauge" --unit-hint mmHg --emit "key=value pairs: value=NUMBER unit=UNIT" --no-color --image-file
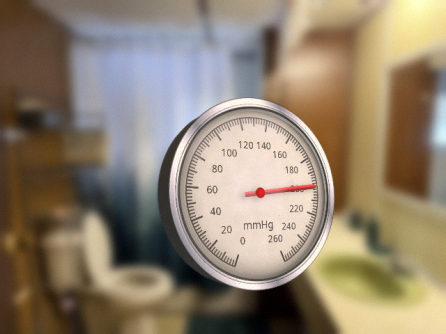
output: value=200 unit=mmHg
